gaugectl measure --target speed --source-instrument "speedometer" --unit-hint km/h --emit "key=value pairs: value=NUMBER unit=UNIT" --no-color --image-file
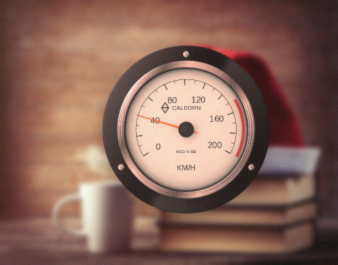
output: value=40 unit=km/h
